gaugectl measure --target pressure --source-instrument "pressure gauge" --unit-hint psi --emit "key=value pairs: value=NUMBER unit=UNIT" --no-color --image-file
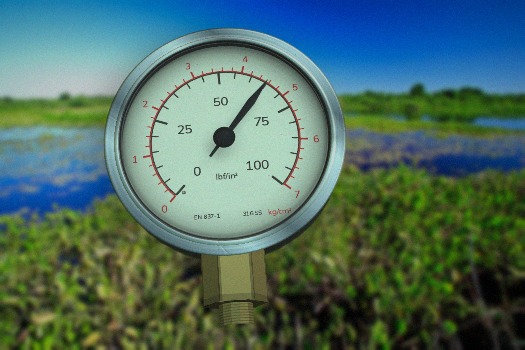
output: value=65 unit=psi
